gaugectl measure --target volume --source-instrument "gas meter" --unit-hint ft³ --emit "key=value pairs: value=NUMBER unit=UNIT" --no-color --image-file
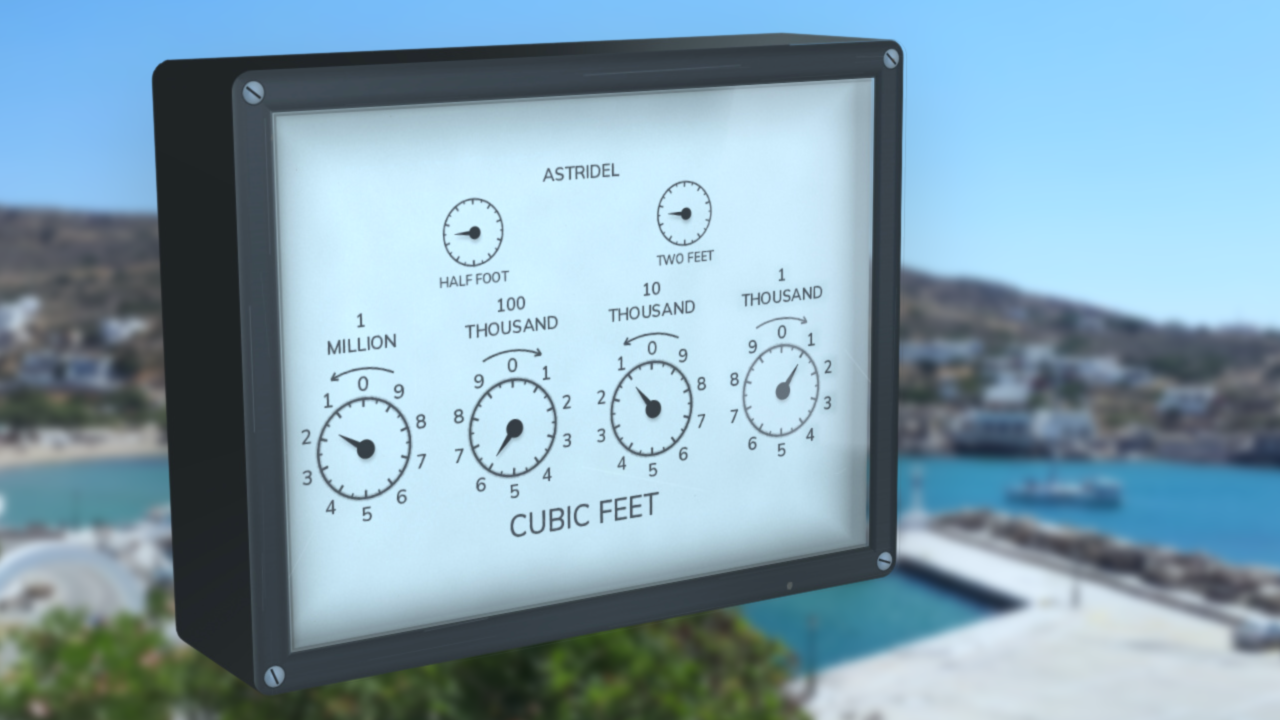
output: value=161100 unit=ft³
